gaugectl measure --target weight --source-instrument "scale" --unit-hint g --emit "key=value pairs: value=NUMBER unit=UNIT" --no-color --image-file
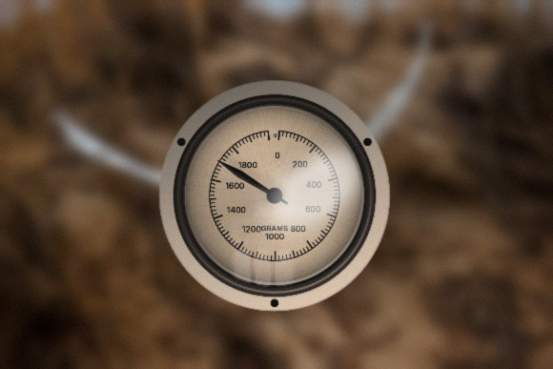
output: value=1700 unit=g
